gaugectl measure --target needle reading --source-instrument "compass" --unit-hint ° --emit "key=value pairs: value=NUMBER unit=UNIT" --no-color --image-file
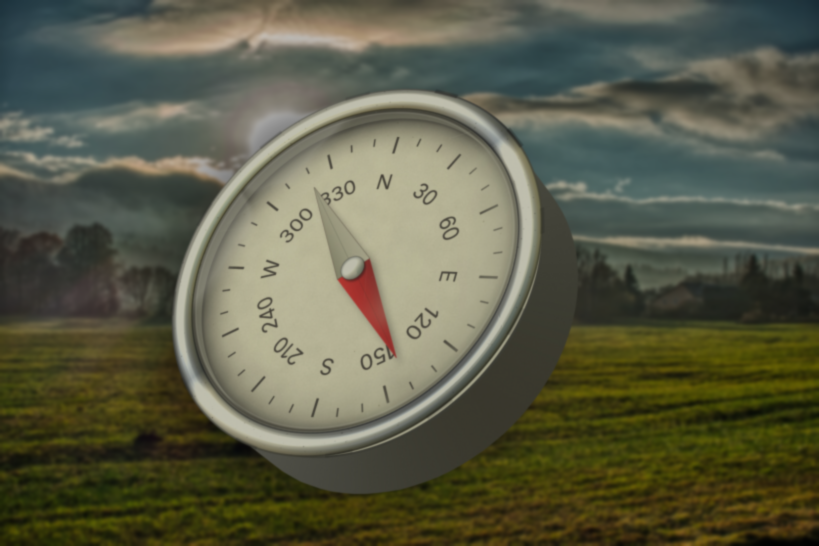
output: value=140 unit=°
